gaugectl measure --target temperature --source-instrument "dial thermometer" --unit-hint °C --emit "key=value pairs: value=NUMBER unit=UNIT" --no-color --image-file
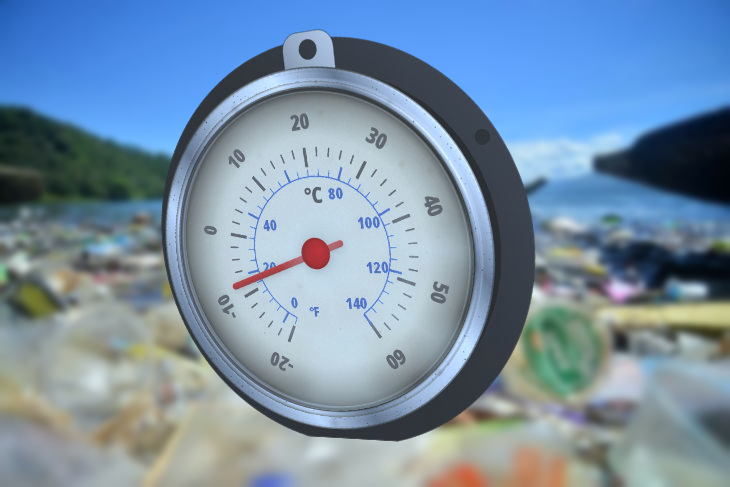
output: value=-8 unit=°C
